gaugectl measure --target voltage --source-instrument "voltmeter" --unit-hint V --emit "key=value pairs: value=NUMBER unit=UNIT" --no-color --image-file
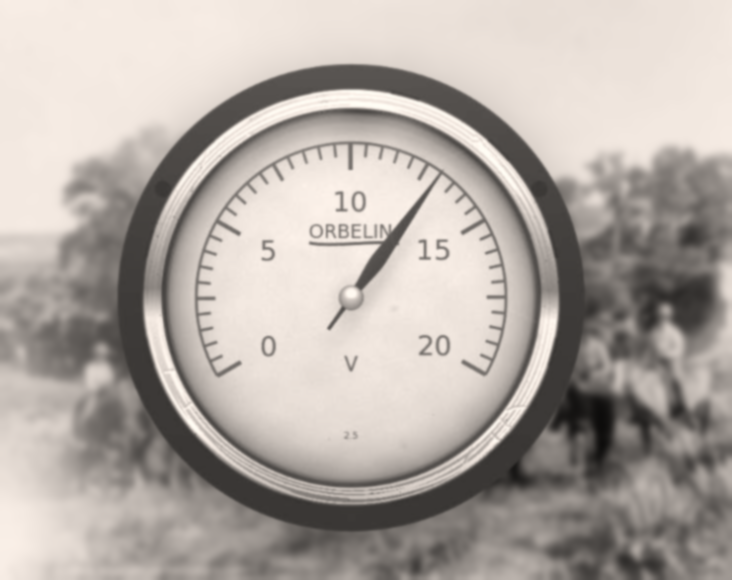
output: value=13 unit=V
